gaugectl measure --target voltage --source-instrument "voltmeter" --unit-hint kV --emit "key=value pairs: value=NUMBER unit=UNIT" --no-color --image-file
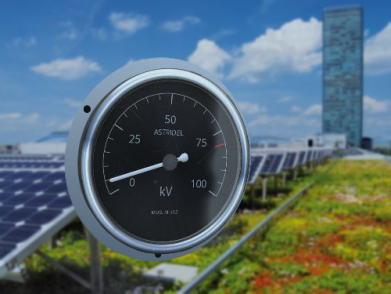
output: value=5 unit=kV
